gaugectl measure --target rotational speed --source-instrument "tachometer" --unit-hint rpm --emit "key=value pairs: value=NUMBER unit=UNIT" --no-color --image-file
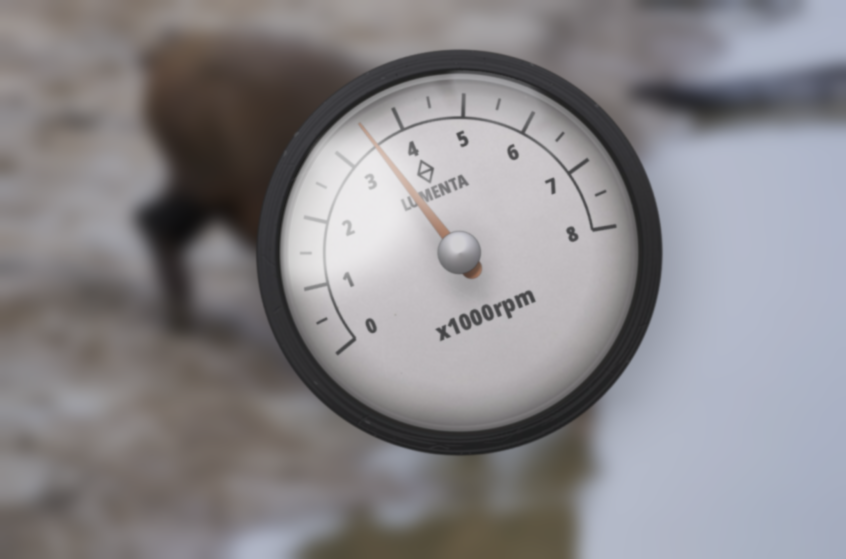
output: value=3500 unit=rpm
